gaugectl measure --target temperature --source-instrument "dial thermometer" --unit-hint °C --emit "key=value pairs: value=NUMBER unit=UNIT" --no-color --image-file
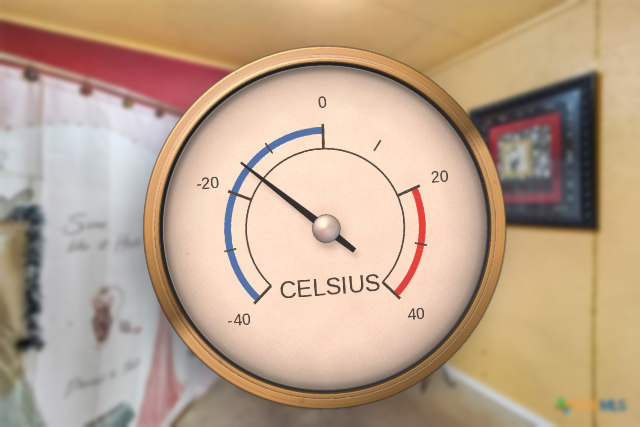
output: value=-15 unit=°C
